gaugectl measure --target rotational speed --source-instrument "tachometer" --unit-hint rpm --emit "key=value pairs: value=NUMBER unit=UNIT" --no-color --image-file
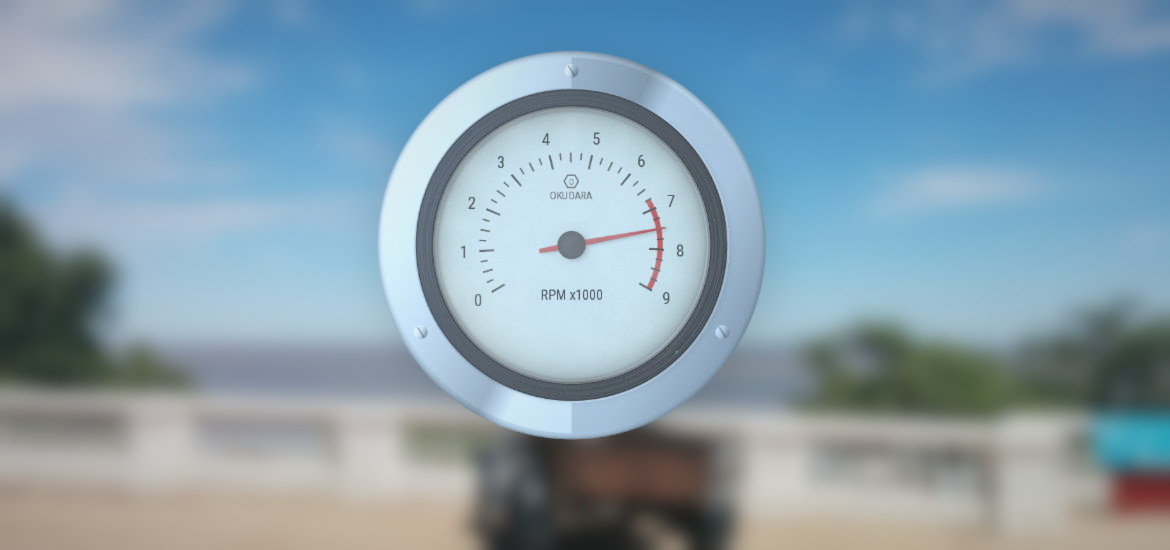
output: value=7500 unit=rpm
